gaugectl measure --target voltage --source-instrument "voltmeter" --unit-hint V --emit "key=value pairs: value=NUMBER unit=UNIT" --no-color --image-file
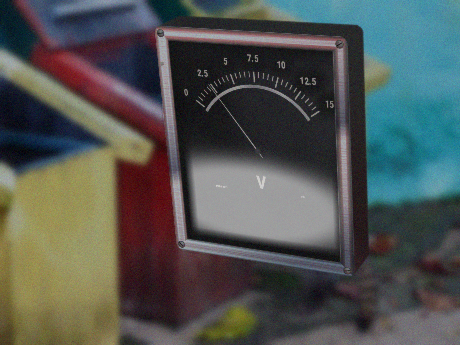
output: value=2.5 unit=V
